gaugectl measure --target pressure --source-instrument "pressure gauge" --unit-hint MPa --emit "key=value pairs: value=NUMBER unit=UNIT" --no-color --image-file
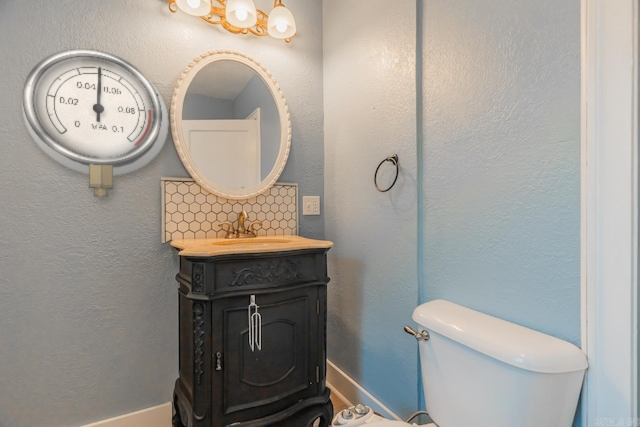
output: value=0.05 unit=MPa
